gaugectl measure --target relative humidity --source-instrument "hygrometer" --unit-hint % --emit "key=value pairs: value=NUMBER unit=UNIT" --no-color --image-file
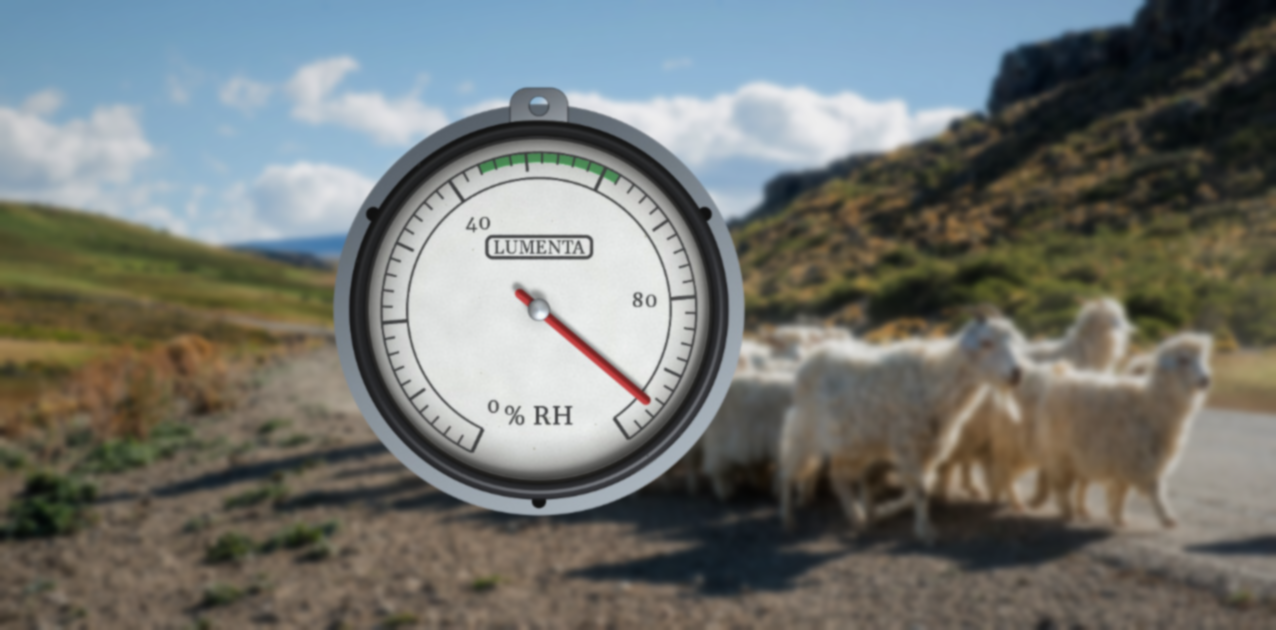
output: value=95 unit=%
